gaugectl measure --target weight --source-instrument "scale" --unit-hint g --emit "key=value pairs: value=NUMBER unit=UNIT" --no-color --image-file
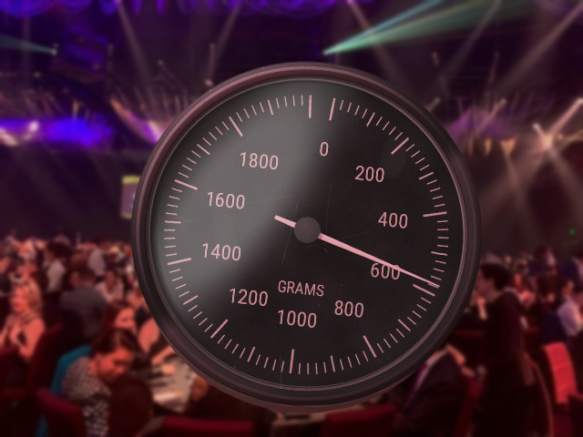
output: value=580 unit=g
